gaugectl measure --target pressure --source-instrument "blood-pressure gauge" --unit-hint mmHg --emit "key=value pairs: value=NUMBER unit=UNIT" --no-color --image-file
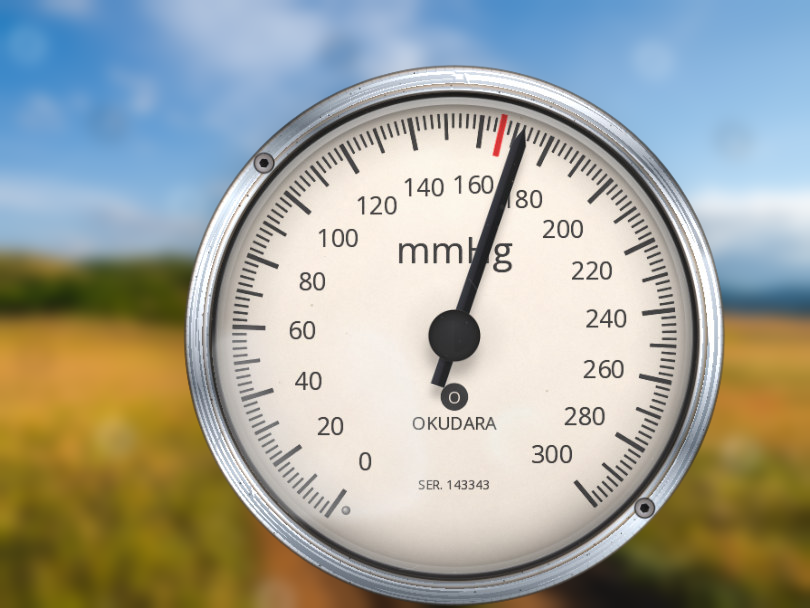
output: value=172 unit=mmHg
